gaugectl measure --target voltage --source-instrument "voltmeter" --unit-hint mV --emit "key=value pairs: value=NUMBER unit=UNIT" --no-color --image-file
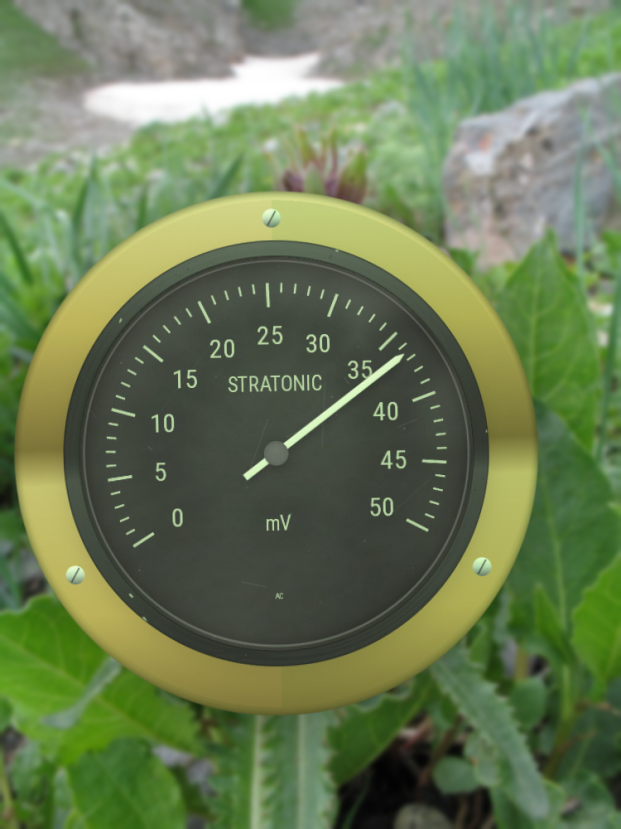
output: value=36.5 unit=mV
